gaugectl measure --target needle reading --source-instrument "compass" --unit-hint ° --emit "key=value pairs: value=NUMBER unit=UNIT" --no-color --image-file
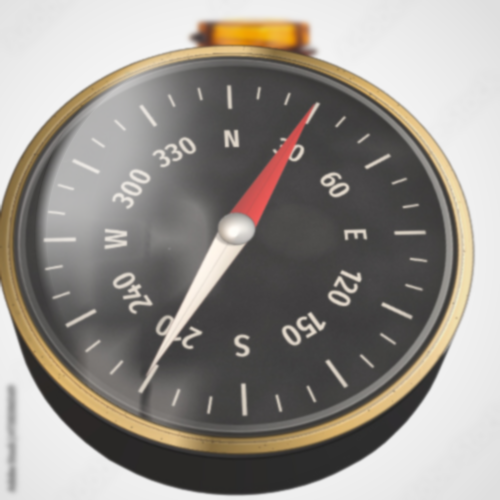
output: value=30 unit=°
